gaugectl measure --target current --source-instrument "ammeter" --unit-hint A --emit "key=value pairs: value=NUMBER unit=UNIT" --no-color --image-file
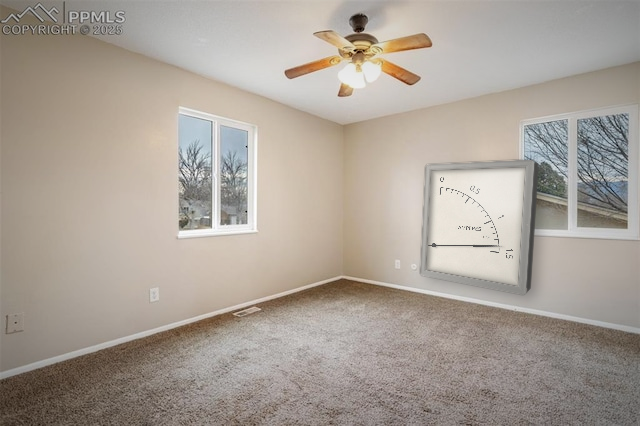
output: value=1.4 unit=A
